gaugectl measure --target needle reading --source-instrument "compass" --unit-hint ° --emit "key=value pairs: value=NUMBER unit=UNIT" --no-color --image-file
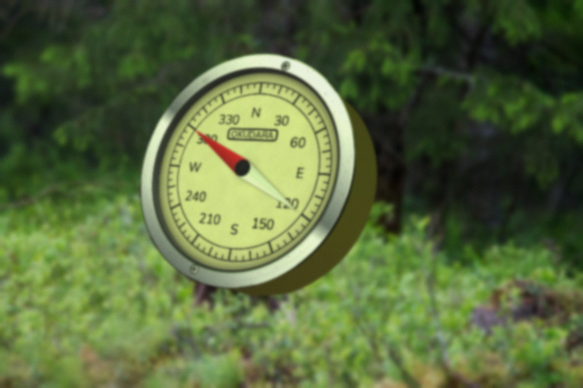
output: value=300 unit=°
